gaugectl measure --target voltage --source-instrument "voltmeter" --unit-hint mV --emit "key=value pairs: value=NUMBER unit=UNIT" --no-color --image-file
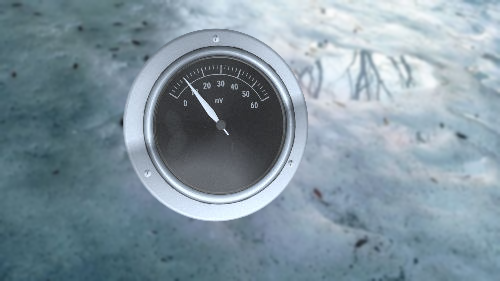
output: value=10 unit=mV
